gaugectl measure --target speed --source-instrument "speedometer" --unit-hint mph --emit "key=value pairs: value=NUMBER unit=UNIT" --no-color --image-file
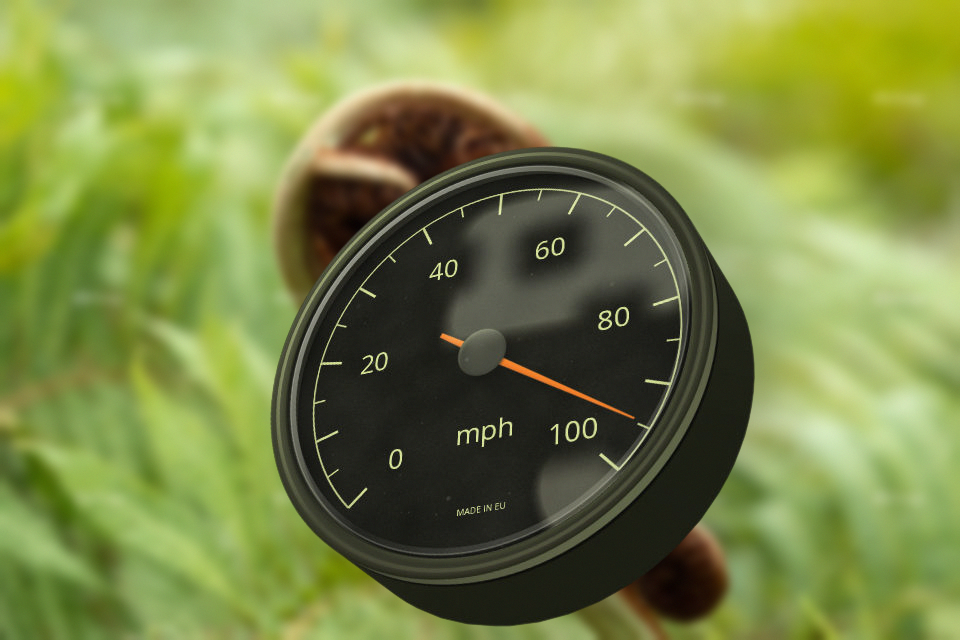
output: value=95 unit=mph
